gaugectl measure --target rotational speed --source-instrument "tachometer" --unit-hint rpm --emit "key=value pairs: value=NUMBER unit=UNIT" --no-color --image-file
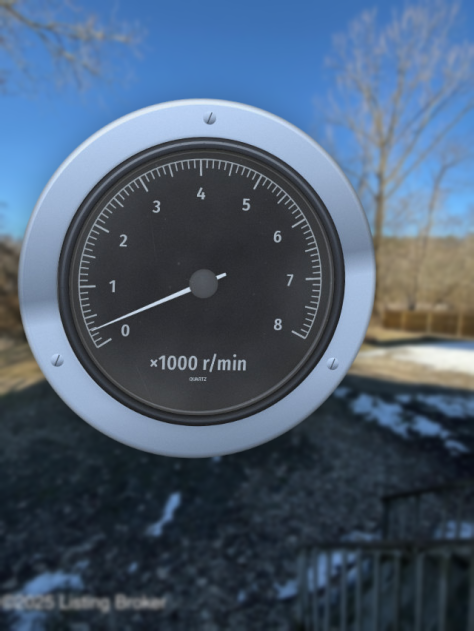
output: value=300 unit=rpm
